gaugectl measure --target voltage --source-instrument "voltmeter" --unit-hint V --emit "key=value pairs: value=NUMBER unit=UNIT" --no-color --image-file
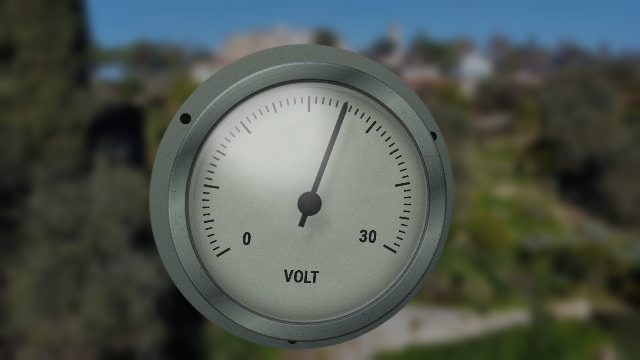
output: value=17.5 unit=V
